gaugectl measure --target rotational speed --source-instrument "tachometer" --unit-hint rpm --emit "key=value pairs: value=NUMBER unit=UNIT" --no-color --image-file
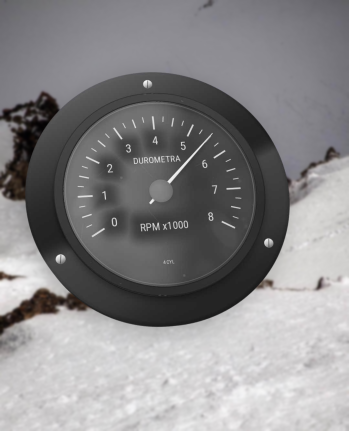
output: value=5500 unit=rpm
